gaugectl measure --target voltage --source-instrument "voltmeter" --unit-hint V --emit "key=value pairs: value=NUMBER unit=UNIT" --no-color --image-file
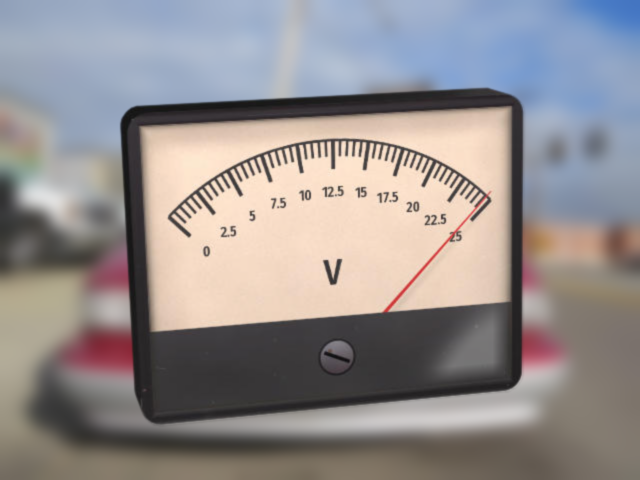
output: value=24.5 unit=V
